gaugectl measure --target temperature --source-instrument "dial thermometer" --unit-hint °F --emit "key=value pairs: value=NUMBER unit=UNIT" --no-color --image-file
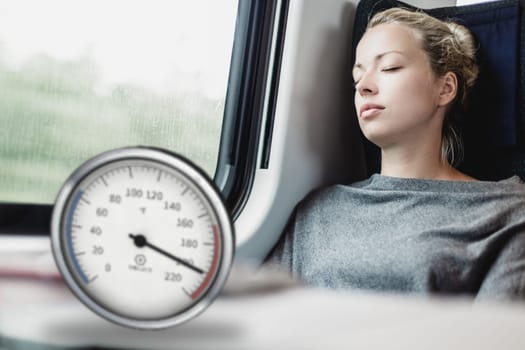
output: value=200 unit=°F
